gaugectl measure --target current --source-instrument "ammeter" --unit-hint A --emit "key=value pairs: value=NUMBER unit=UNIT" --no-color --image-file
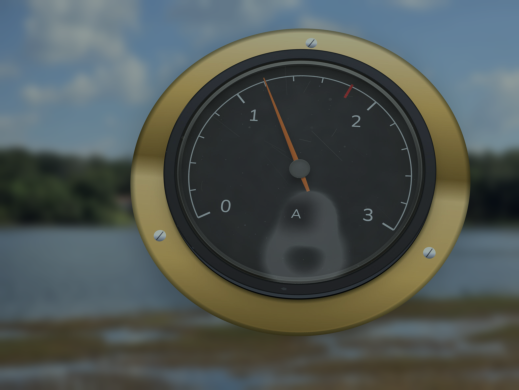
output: value=1.2 unit=A
